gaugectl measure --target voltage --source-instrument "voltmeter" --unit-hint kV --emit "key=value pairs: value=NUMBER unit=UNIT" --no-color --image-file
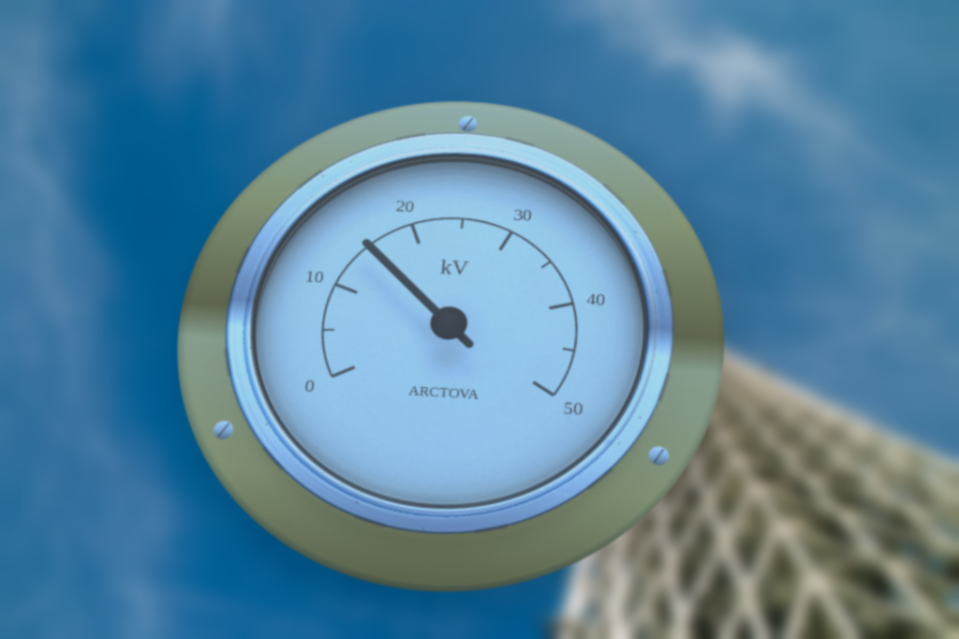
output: value=15 unit=kV
